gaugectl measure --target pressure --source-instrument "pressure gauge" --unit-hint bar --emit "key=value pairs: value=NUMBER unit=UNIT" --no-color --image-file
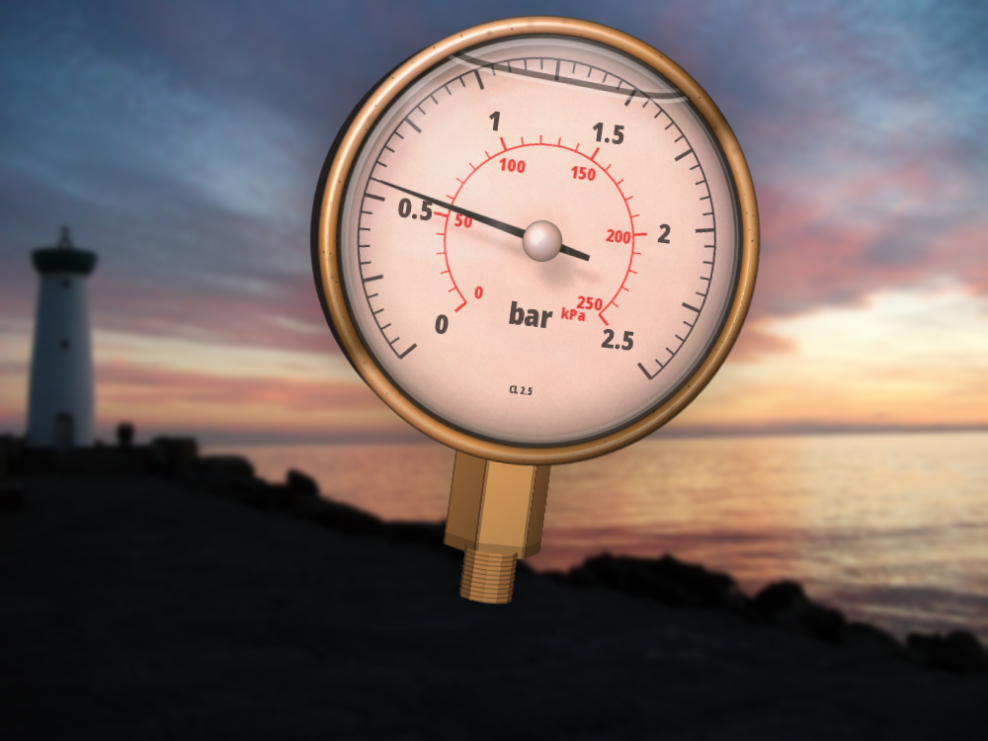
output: value=0.55 unit=bar
